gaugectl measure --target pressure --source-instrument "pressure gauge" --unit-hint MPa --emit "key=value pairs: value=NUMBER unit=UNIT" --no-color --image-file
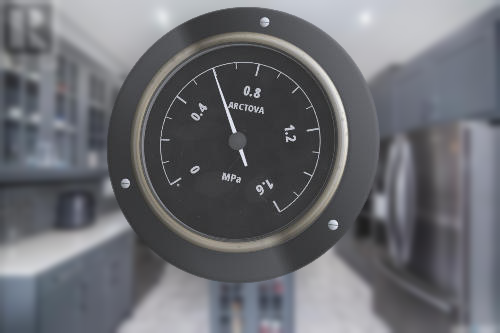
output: value=0.6 unit=MPa
